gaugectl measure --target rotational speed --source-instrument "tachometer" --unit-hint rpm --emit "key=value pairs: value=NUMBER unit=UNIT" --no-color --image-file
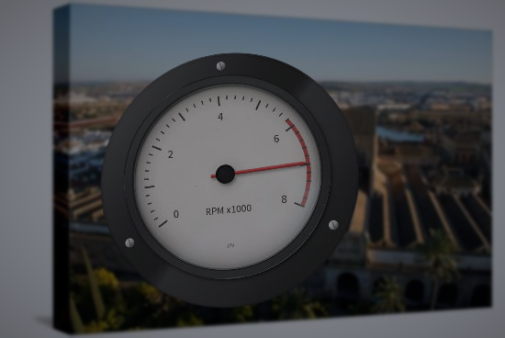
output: value=7000 unit=rpm
